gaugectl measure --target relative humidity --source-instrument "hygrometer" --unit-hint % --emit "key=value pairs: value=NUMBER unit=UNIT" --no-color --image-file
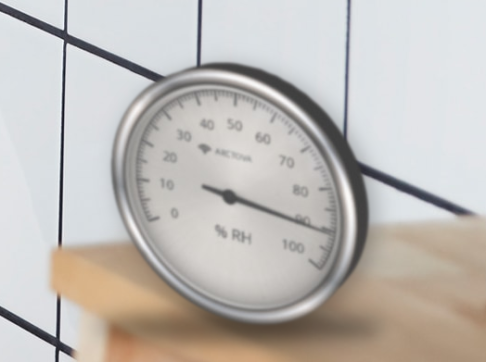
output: value=90 unit=%
